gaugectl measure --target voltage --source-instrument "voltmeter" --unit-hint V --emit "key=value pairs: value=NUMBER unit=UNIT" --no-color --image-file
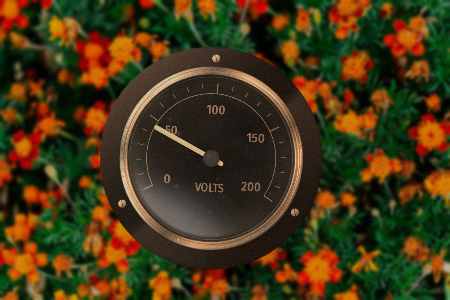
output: value=45 unit=V
